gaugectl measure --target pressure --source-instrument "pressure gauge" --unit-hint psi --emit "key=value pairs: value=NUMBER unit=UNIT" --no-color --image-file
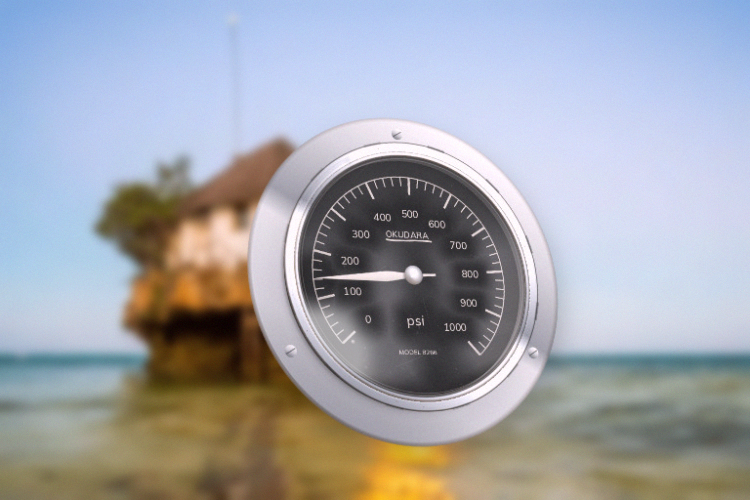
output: value=140 unit=psi
